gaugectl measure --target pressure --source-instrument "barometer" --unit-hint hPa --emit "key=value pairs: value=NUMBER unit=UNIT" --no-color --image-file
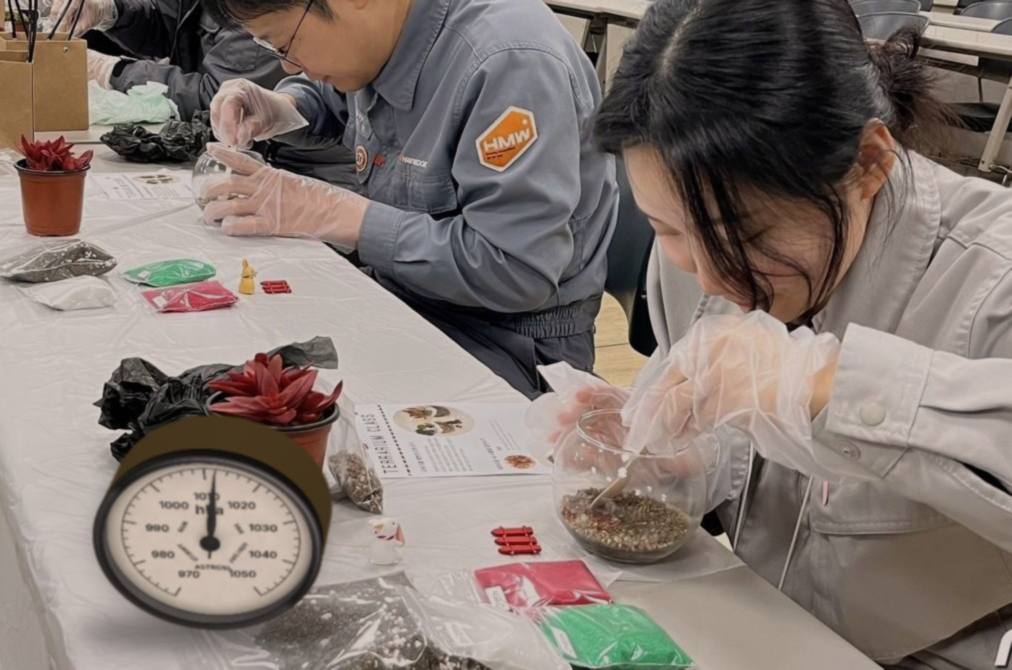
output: value=1012 unit=hPa
